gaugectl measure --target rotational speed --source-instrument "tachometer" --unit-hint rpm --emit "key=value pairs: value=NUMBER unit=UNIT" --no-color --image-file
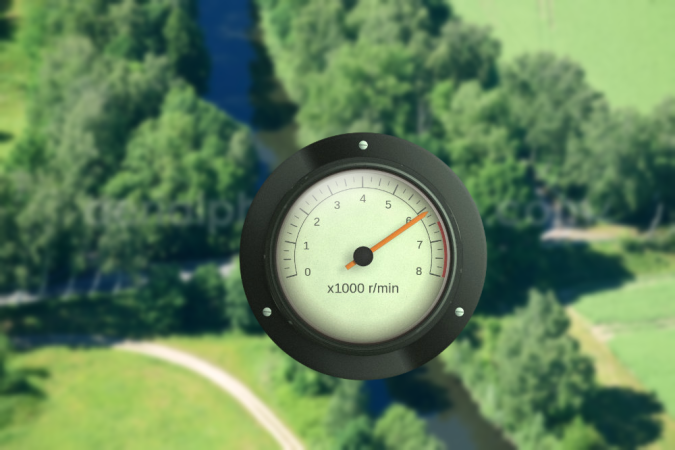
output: value=6125 unit=rpm
